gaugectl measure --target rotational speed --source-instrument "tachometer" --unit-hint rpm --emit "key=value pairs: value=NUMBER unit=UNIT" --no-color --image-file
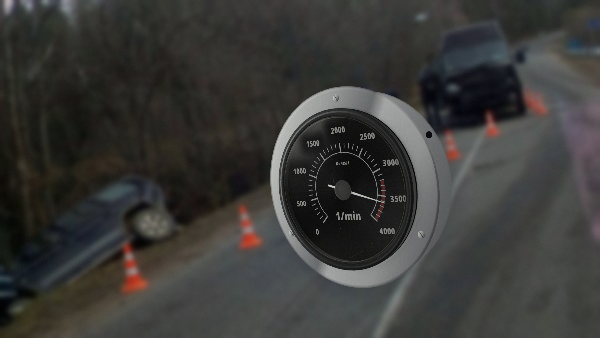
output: value=3600 unit=rpm
